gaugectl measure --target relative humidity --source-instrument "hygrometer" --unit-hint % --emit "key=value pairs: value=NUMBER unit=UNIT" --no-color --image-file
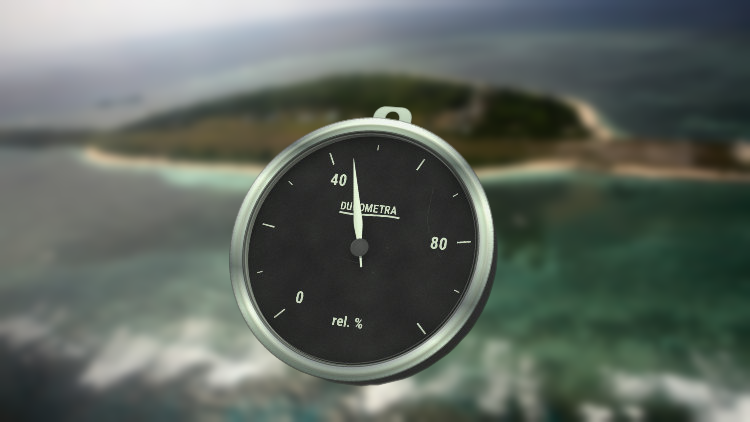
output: value=45 unit=%
